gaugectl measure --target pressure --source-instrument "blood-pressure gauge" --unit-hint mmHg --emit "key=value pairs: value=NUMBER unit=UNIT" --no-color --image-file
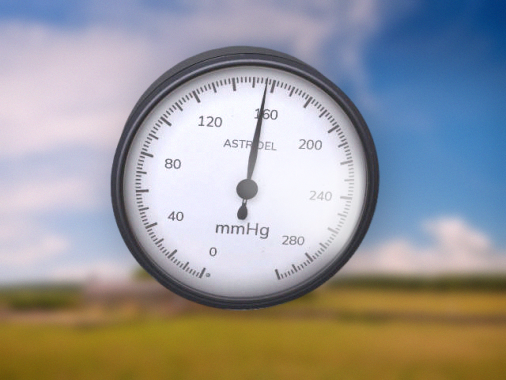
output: value=156 unit=mmHg
